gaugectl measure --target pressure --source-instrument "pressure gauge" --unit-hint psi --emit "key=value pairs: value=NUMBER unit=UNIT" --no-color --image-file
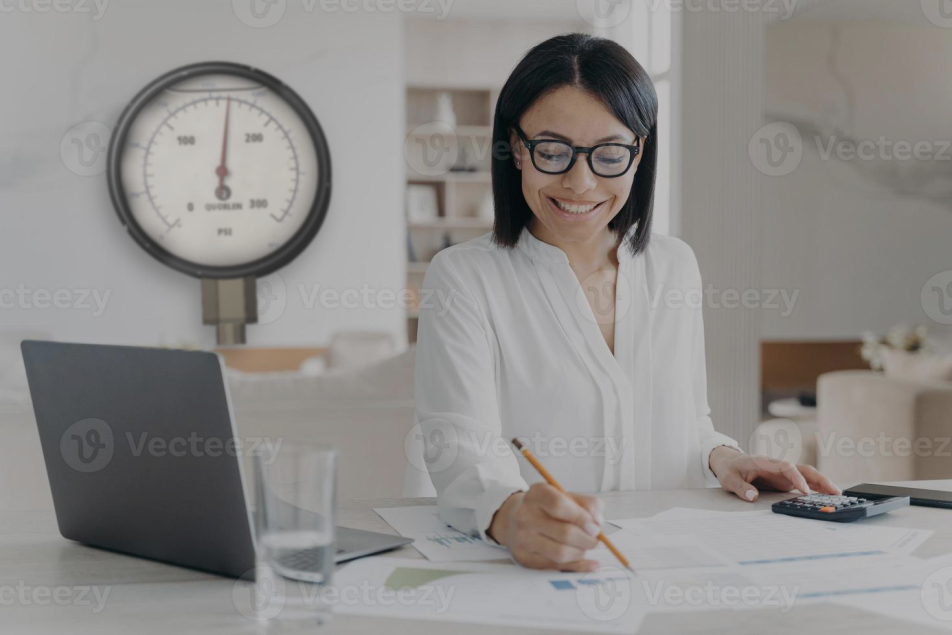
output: value=160 unit=psi
